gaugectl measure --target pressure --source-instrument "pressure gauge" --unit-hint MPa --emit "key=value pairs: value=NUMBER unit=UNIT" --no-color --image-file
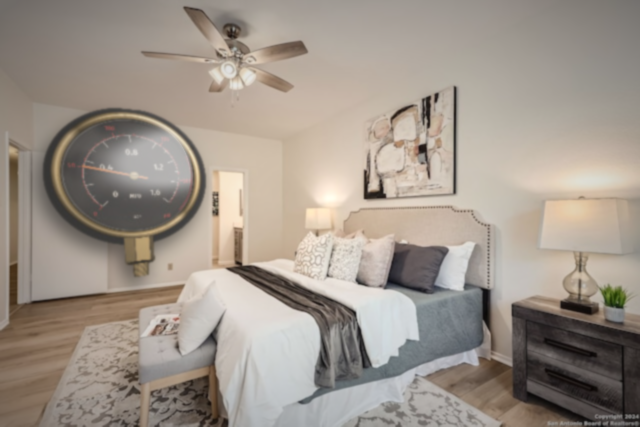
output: value=0.35 unit=MPa
